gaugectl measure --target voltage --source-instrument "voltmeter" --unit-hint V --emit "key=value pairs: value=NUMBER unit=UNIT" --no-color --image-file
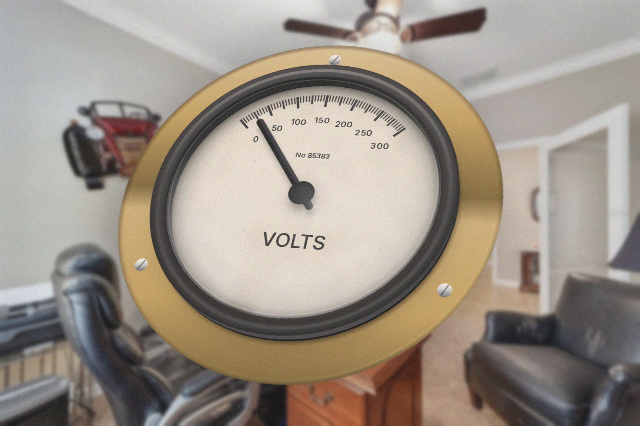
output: value=25 unit=V
